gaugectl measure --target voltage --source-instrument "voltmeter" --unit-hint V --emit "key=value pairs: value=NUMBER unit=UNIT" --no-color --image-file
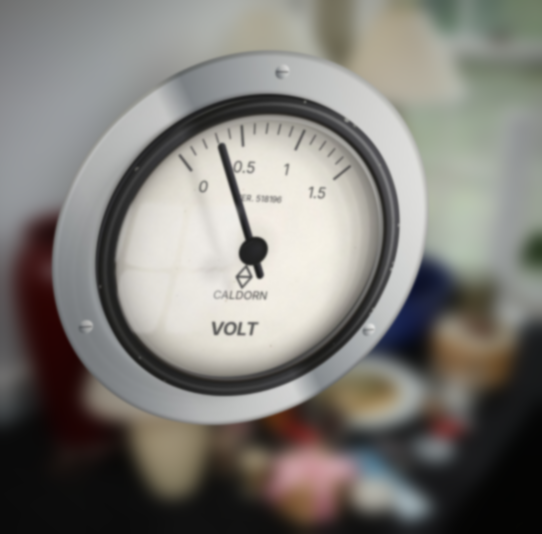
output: value=0.3 unit=V
